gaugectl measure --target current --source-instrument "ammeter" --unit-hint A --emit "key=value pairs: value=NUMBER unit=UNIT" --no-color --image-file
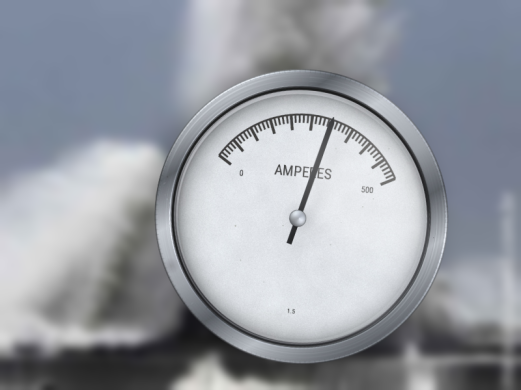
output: value=300 unit=A
